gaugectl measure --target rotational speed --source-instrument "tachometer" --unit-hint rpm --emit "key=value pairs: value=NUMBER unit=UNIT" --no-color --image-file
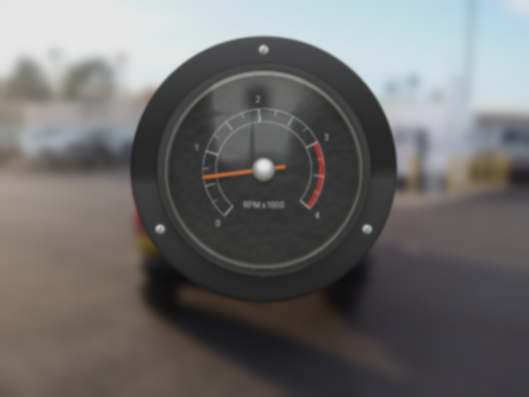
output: value=625 unit=rpm
